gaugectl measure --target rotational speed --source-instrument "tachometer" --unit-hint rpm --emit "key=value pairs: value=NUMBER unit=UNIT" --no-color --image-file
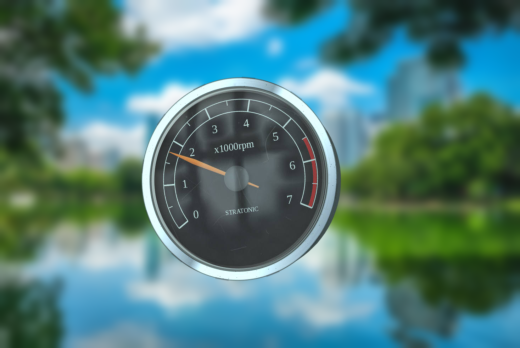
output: value=1750 unit=rpm
